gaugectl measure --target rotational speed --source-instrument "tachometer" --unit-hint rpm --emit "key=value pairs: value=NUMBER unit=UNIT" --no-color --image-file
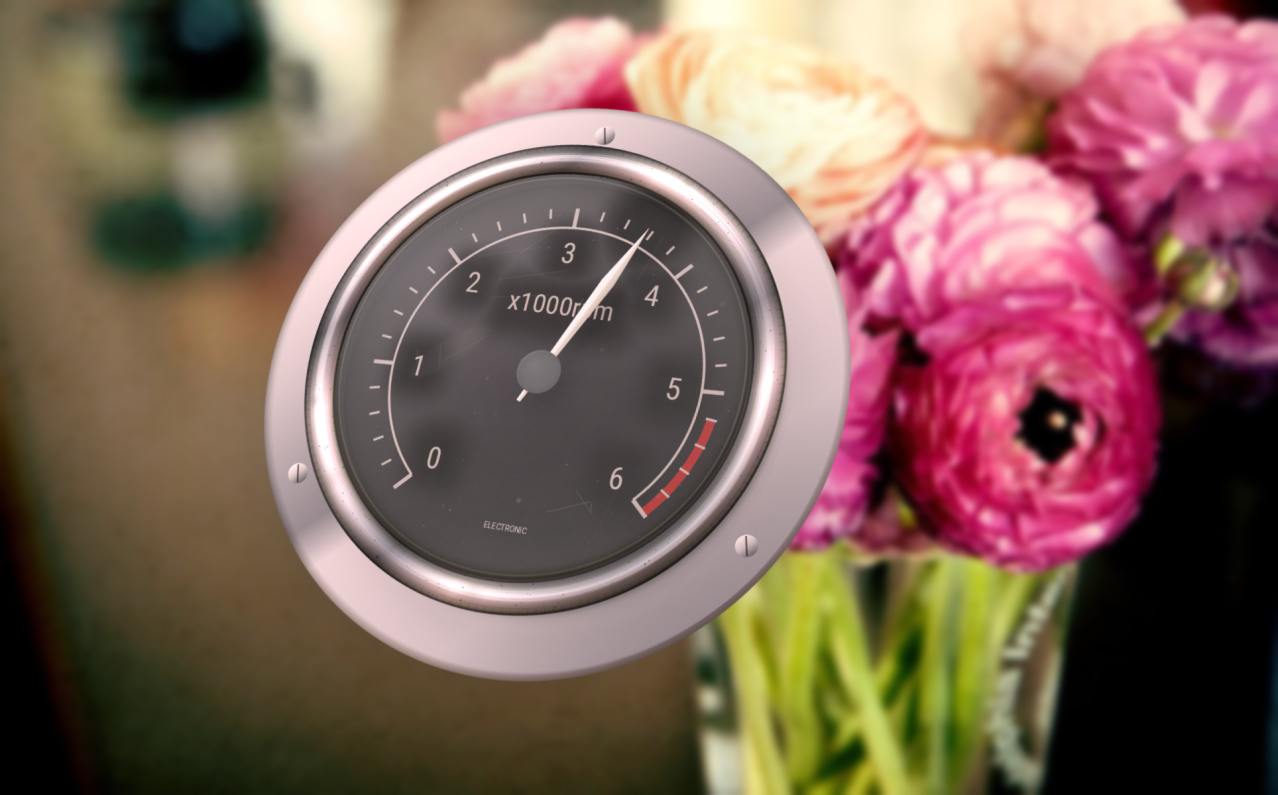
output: value=3600 unit=rpm
